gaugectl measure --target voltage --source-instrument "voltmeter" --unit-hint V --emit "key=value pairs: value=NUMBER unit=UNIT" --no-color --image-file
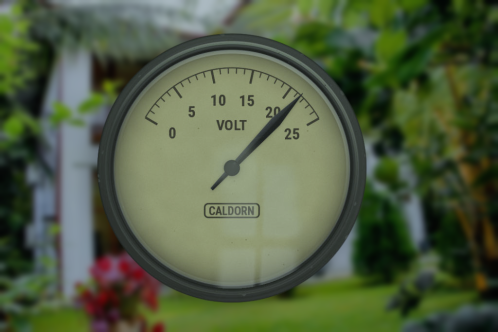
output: value=21.5 unit=V
